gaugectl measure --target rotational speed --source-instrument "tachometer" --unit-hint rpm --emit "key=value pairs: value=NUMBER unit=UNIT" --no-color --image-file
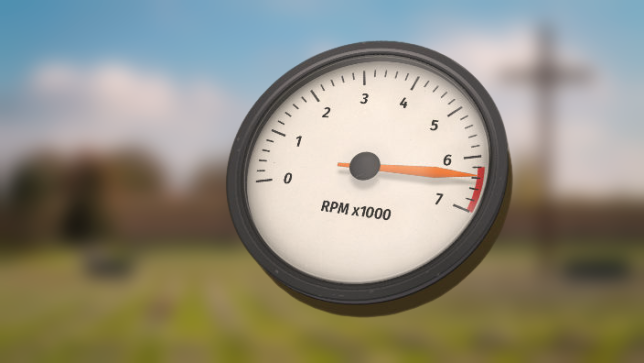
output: value=6400 unit=rpm
